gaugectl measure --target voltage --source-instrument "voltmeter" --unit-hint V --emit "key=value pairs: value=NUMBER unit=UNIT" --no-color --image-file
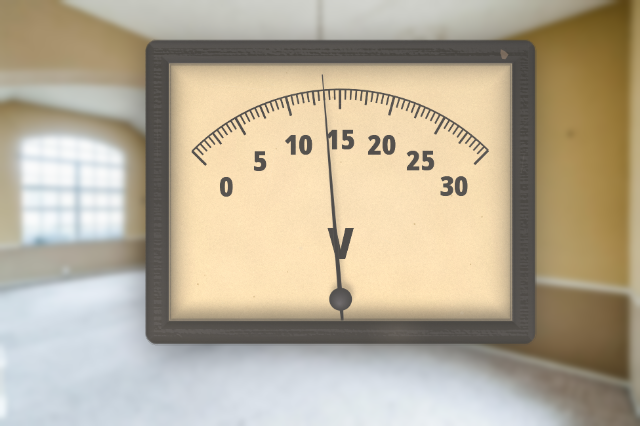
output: value=13.5 unit=V
